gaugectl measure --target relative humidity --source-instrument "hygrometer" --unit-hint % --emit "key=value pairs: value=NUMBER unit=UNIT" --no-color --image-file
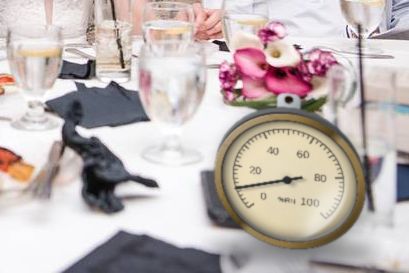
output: value=10 unit=%
